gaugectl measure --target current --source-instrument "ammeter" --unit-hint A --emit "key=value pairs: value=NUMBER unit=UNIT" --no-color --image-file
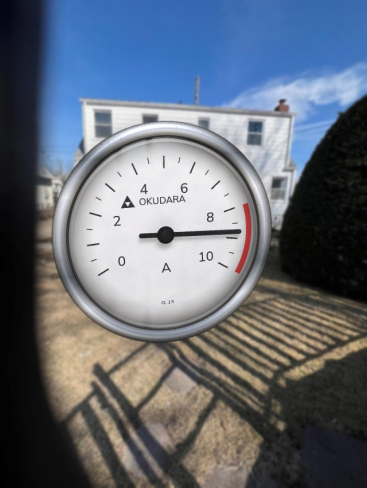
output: value=8.75 unit=A
